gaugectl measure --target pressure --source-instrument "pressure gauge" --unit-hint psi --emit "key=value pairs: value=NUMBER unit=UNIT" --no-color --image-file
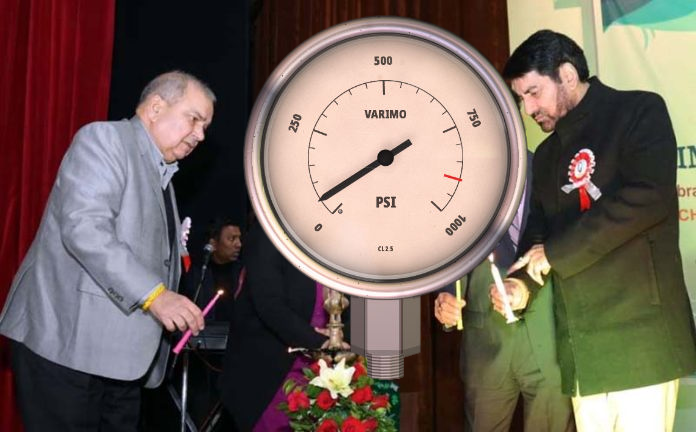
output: value=50 unit=psi
